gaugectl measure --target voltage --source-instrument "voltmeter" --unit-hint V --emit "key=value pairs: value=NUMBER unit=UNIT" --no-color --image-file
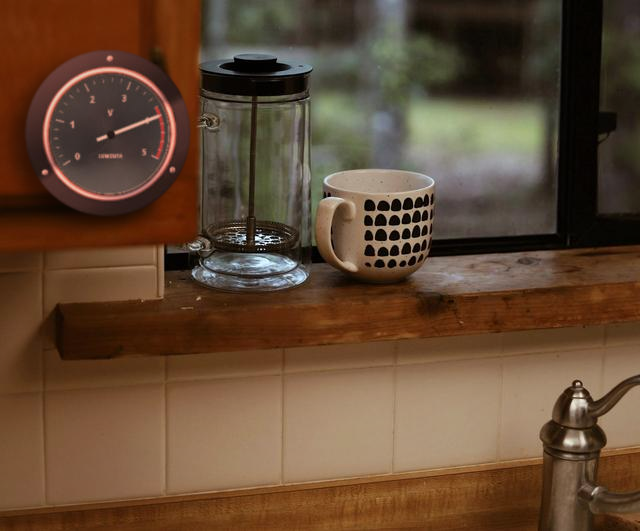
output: value=4 unit=V
